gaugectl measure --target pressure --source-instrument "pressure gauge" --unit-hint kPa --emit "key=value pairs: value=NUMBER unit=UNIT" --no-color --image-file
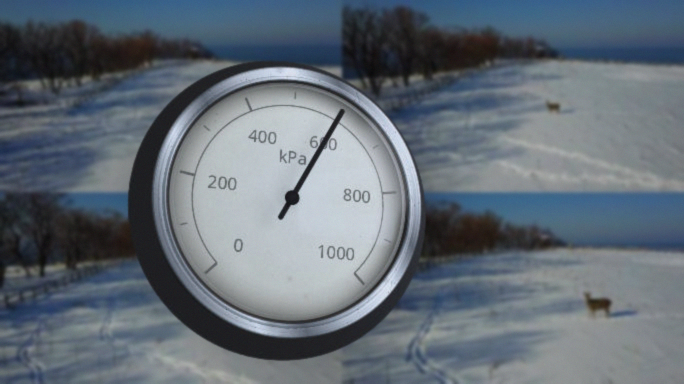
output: value=600 unit=kPa
